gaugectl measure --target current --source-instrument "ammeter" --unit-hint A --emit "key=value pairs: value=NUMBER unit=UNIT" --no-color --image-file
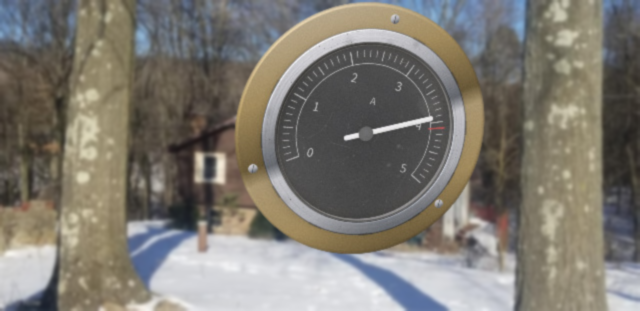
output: value=3.9 unit=A
